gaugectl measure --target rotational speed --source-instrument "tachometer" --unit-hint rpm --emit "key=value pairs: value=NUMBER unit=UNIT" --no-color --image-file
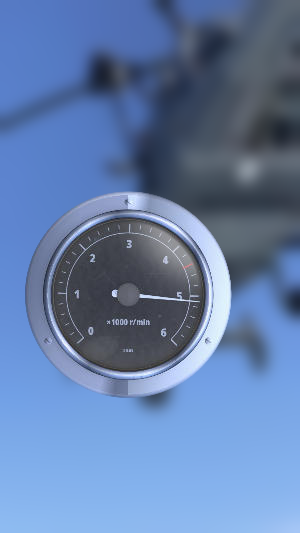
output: value=5100 unit=rpm
